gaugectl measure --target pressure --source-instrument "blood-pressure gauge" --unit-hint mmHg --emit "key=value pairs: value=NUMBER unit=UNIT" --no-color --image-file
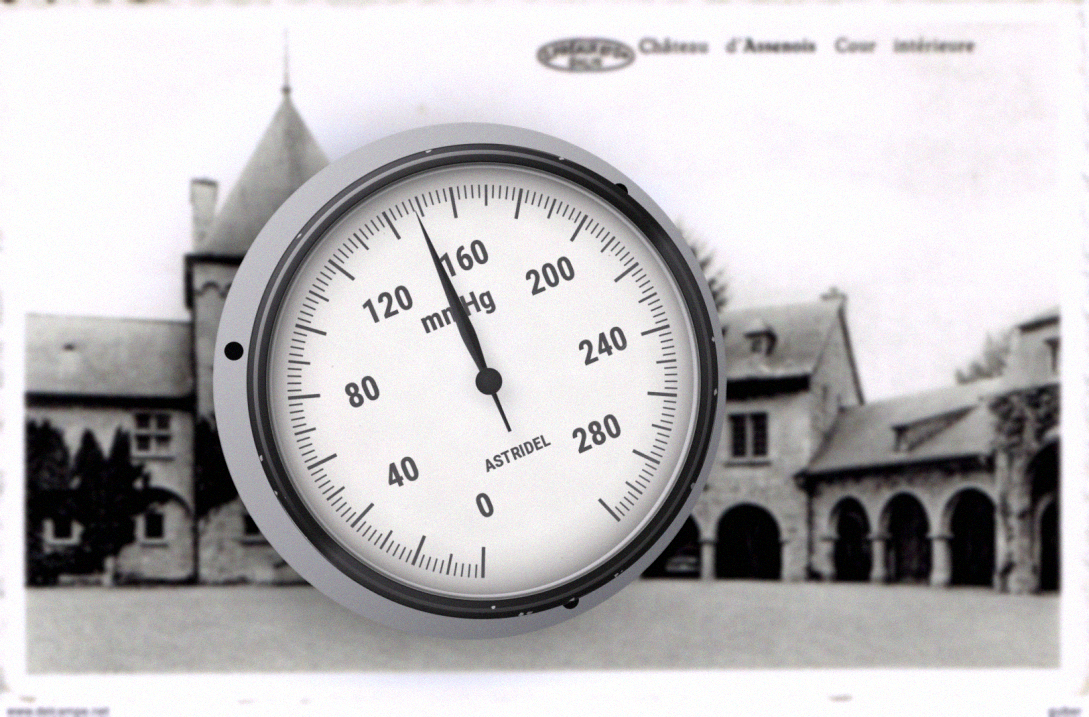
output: value=148 unit=mmHg
